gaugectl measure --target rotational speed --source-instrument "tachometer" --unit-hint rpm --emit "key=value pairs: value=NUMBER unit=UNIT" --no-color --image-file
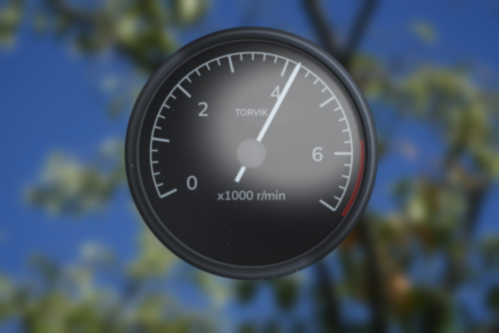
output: value=4200 unit=rpm
